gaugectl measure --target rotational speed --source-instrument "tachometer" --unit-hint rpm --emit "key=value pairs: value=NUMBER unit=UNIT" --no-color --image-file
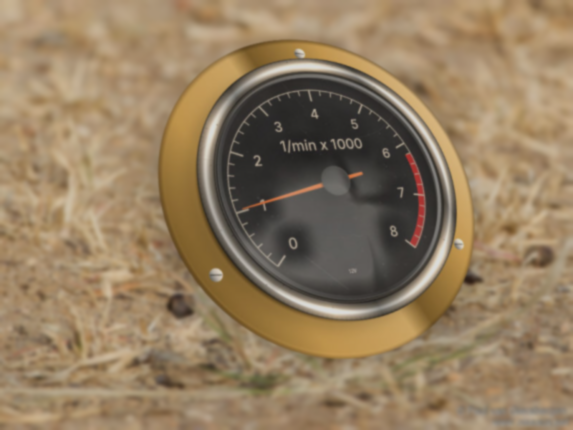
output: value=1000 unit=rpm
